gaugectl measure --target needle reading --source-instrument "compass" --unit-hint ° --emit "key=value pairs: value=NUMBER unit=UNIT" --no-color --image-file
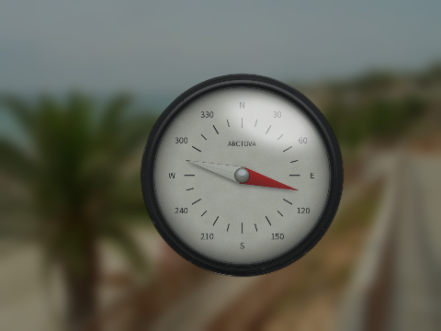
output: value=105 unit=°
